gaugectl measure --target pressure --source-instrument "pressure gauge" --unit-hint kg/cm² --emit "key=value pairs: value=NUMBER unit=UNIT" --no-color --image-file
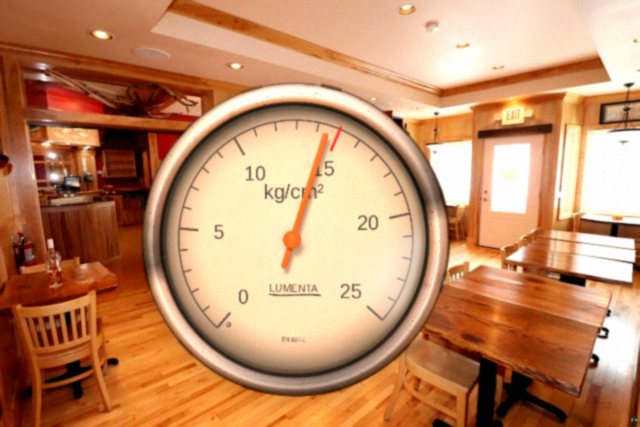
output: value=14.5 unit=kg/cm²
